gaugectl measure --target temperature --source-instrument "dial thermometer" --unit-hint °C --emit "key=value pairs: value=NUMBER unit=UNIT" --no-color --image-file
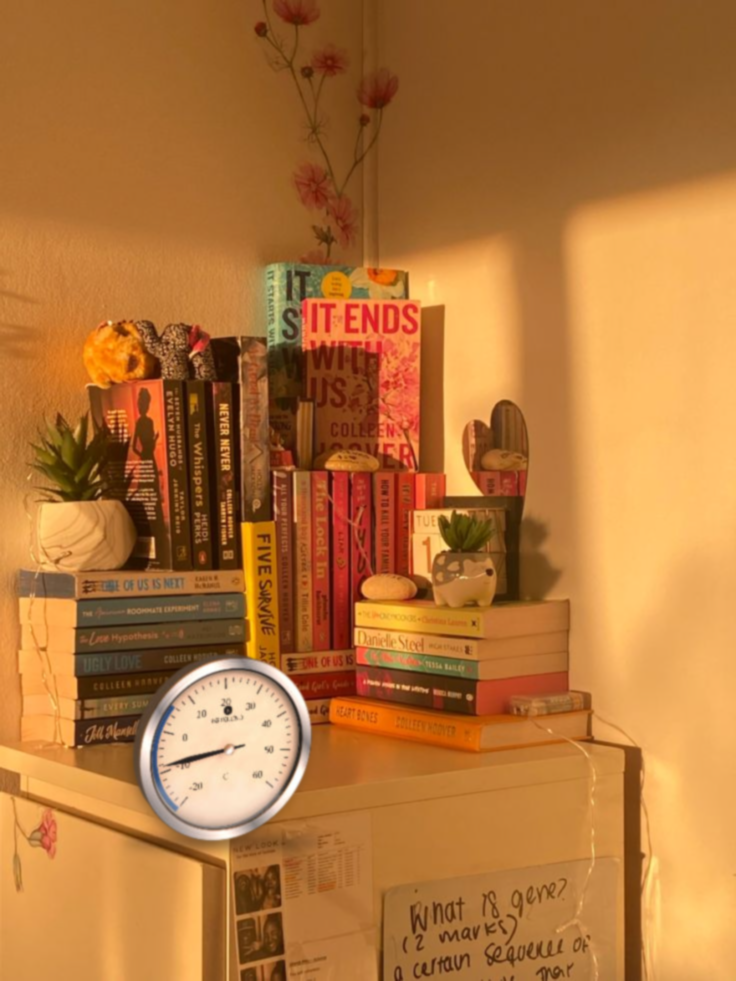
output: value=-8 unit=°C
